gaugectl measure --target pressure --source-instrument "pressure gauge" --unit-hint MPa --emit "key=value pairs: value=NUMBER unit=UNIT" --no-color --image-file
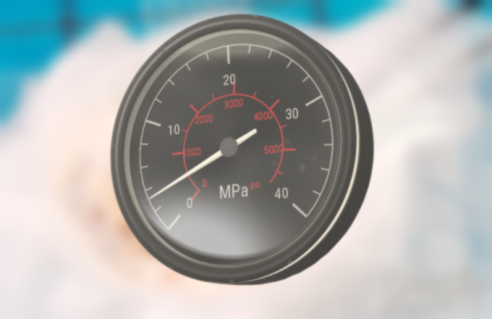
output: value=3 unit=MPa
